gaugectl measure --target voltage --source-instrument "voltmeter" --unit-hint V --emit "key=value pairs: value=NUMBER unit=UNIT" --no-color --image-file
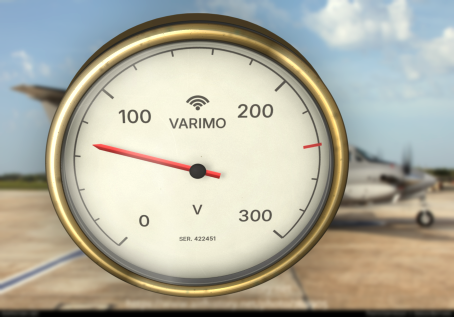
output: value=70 unit=V
